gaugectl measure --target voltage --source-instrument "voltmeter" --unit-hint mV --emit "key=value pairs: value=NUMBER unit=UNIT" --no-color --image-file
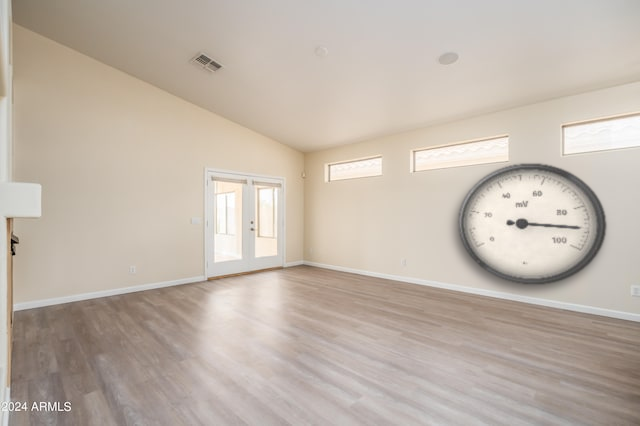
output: value=90 unit=mV
